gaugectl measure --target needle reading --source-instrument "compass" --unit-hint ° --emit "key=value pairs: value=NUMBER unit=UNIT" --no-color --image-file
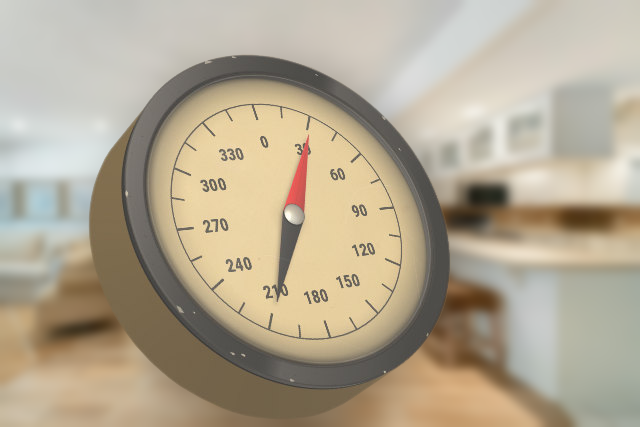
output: value=30 unit=°
